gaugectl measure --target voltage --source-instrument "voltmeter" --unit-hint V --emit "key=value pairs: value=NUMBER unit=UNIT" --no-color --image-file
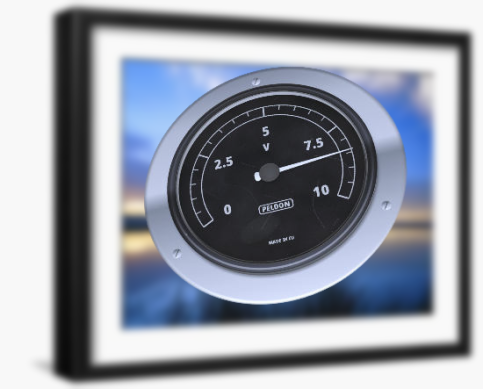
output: value=8.5 unit=V
